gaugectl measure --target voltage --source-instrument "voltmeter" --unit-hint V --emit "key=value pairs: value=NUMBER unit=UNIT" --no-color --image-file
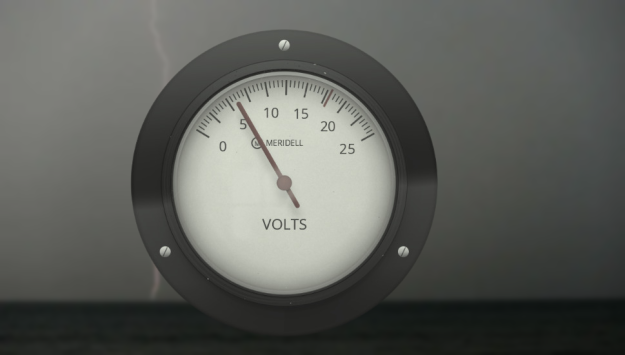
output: value=6 unit=V
